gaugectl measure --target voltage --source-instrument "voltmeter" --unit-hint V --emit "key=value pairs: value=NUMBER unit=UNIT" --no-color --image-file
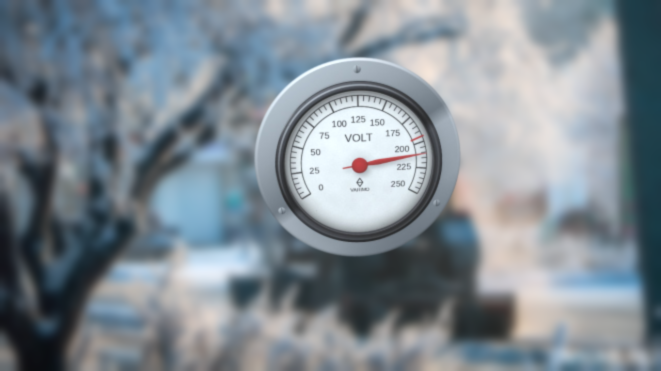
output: value=210 unit=V
